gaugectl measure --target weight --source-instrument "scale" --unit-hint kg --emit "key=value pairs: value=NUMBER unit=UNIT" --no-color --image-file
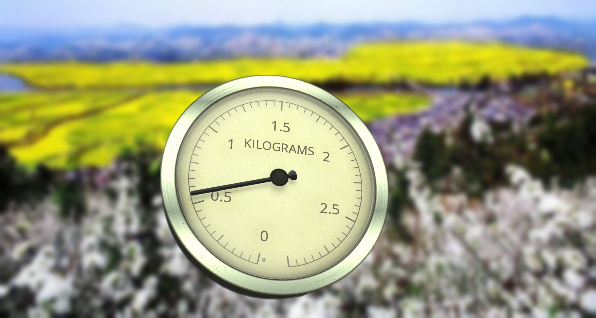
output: value=0.55 unit=kg
